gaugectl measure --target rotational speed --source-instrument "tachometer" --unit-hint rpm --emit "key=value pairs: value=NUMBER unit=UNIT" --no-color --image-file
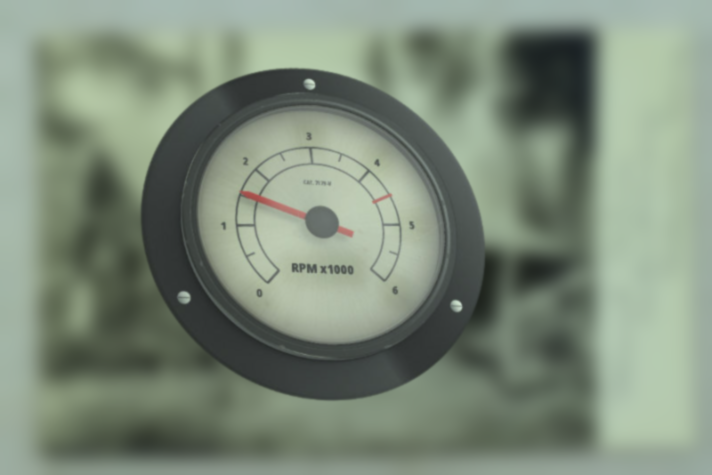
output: value=1500 unit=rpm
